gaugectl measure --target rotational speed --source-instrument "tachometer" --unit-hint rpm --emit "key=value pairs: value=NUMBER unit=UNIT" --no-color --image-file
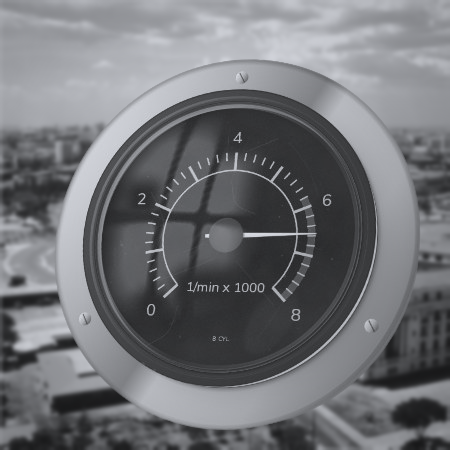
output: value=6600 unit=rpm
